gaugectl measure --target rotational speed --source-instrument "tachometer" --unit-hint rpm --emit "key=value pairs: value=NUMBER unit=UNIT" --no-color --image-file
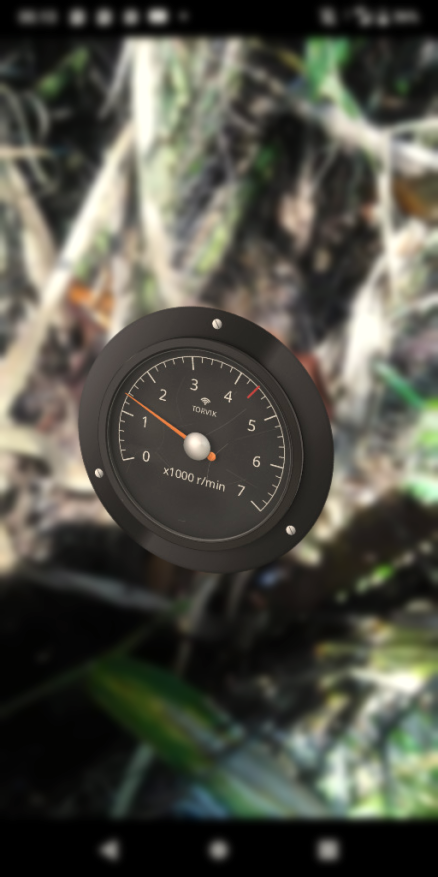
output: value=1400 unit=rpm
